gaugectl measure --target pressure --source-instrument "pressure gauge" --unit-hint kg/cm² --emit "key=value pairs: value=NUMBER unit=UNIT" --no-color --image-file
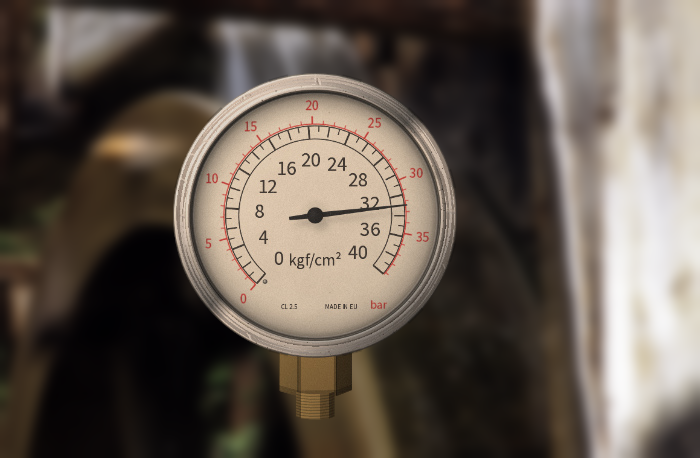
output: value=33 unit=kg/cm²
